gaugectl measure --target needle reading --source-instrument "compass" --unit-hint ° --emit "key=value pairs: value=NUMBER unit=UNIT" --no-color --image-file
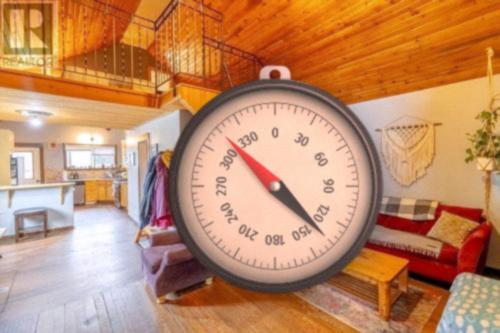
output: value=315 unit=°
